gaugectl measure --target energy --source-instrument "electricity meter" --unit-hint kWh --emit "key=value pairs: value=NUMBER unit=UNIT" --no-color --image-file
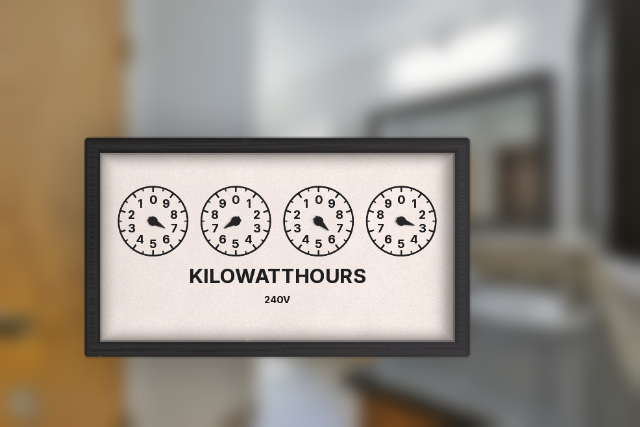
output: value=6663 unit=kWh
